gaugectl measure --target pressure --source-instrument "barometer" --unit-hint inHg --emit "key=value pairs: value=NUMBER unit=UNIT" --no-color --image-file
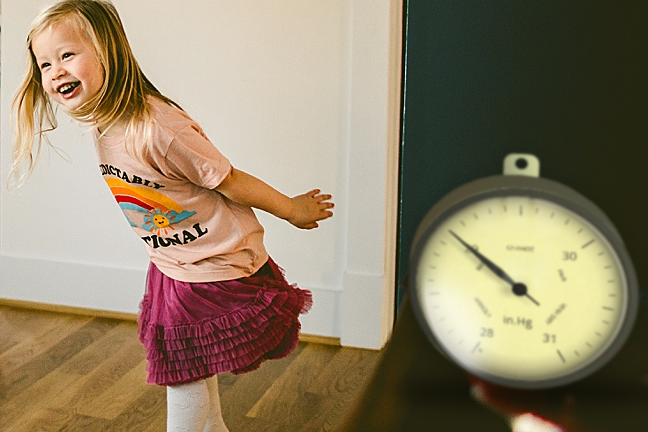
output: value=29 unit=inHg
